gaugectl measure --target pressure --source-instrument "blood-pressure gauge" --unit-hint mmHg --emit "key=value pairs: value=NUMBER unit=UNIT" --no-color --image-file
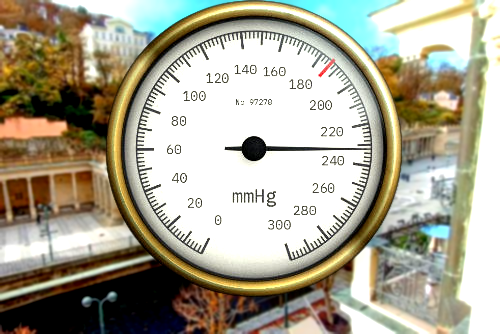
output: value=232 unit=mmHg
